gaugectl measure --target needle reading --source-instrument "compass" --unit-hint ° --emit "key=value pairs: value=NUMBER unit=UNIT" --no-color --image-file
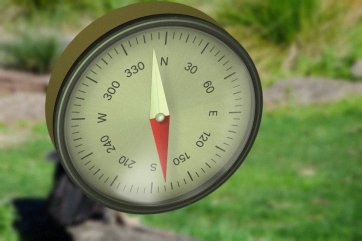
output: value=170 unit=°
